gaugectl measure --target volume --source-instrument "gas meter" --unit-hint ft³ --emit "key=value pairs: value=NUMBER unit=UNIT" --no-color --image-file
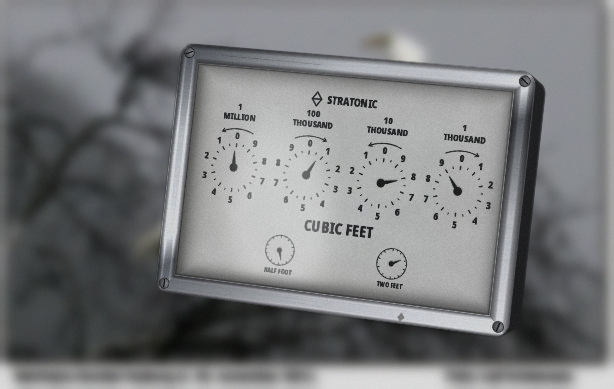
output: value=7900 unit=ft³
